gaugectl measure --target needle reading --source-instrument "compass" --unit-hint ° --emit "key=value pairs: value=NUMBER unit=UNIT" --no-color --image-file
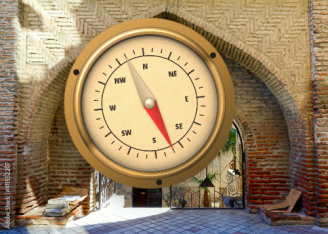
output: value=160 unit=°
